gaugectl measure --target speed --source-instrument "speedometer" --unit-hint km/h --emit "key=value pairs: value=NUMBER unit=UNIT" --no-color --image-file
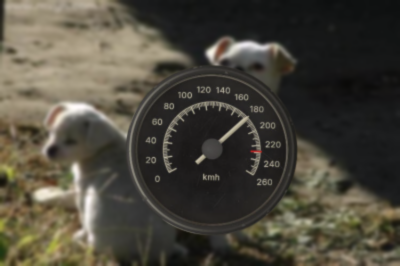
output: value=180 unit=km/h
